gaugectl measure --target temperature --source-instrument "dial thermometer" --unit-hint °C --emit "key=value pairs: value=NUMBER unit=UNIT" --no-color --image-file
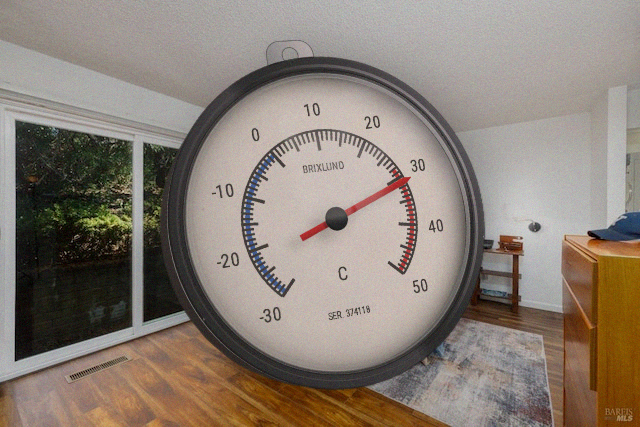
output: value=31 unit=°C
